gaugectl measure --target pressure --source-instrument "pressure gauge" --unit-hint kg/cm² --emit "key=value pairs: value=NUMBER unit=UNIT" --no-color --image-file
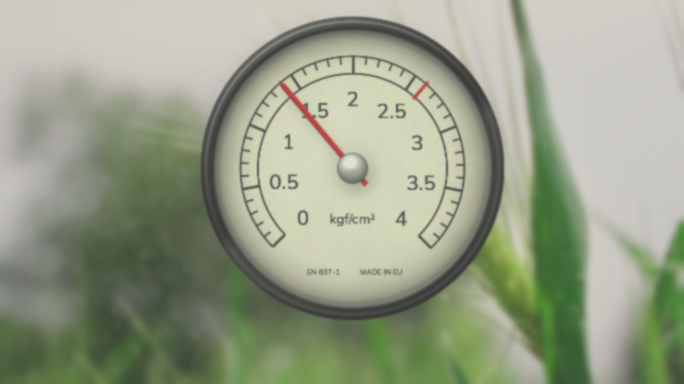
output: value=1.4 unit=kg/cm²
